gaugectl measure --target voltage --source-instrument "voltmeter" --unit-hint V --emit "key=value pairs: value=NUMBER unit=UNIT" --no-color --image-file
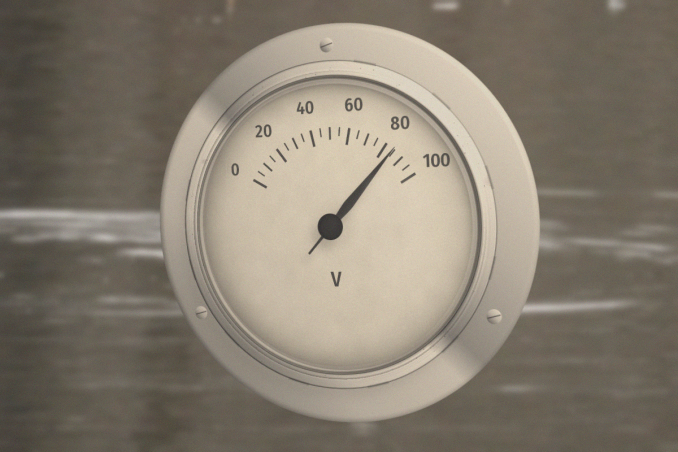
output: value=85 unit=V
